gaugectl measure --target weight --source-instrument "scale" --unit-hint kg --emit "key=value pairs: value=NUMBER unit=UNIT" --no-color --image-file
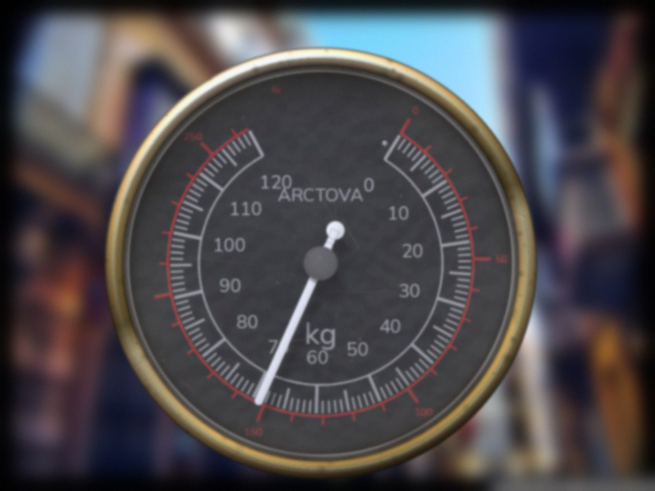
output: value=69 unit=kg
